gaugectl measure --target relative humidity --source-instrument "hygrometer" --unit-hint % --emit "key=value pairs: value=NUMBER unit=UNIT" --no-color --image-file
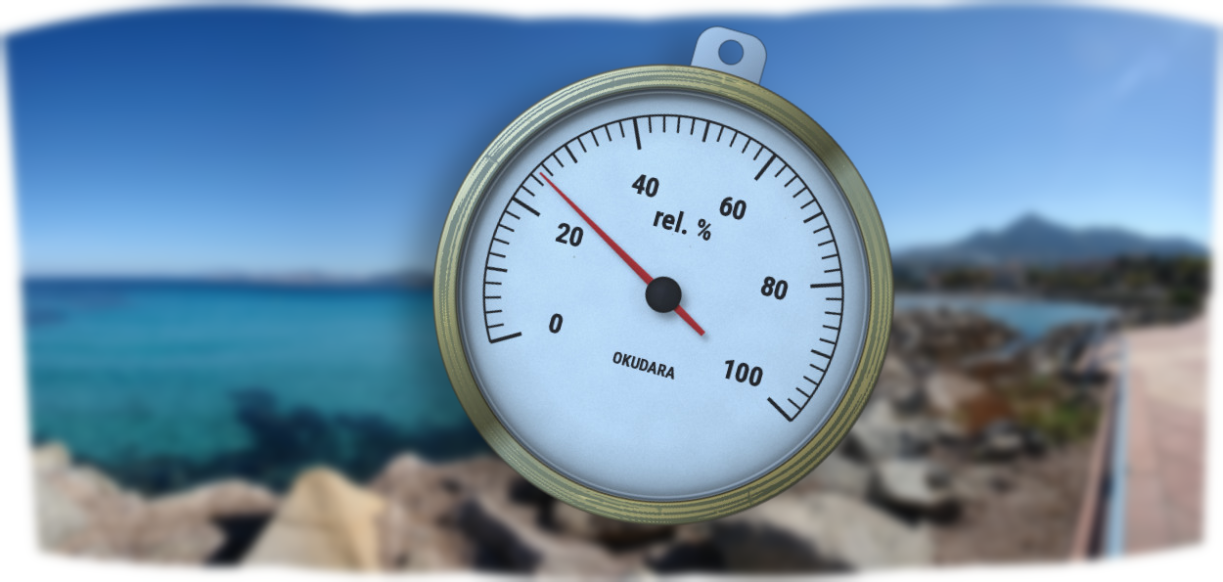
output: value=25 unit=%
